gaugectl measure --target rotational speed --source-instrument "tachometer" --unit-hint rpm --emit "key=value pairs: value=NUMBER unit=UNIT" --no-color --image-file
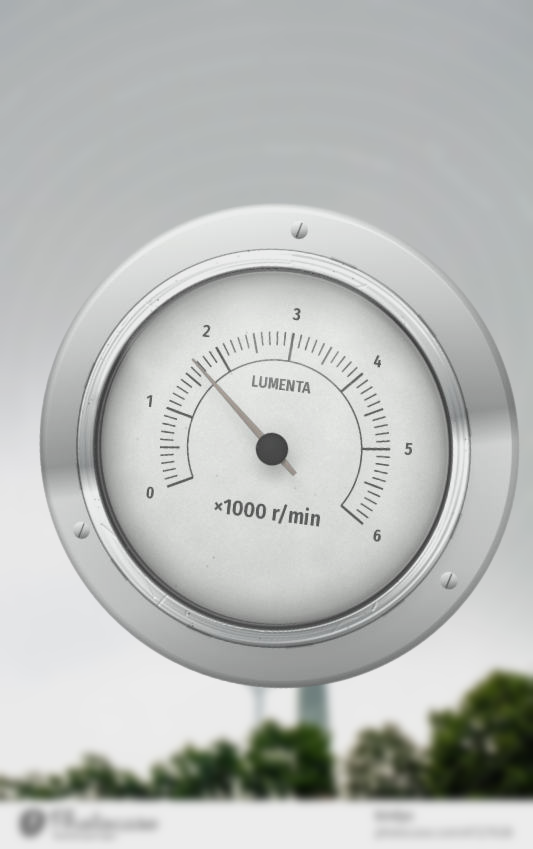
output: value=1700 unit=rpm
